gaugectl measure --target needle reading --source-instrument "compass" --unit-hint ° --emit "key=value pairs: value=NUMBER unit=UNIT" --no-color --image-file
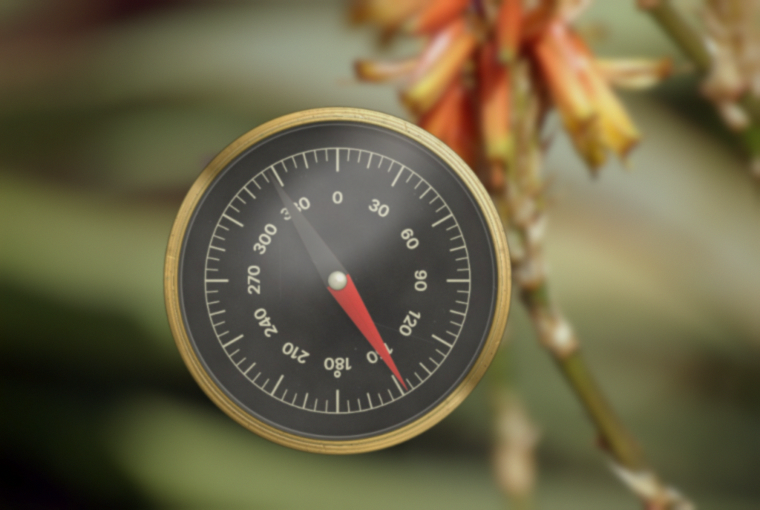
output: value=147.5 unit=°
